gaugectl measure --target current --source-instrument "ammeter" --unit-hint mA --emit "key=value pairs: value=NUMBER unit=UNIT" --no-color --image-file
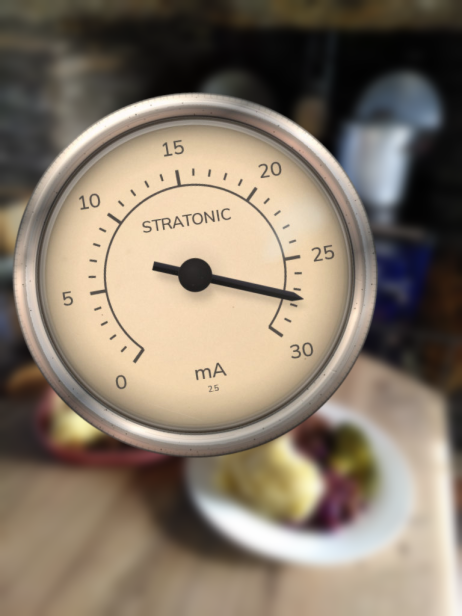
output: value=27.5 unit=mA
